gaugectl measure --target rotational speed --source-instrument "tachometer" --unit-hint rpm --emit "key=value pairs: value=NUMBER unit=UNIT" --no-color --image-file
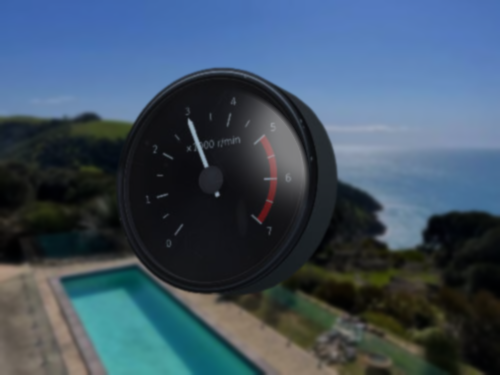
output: value=3000 unit=rpm
